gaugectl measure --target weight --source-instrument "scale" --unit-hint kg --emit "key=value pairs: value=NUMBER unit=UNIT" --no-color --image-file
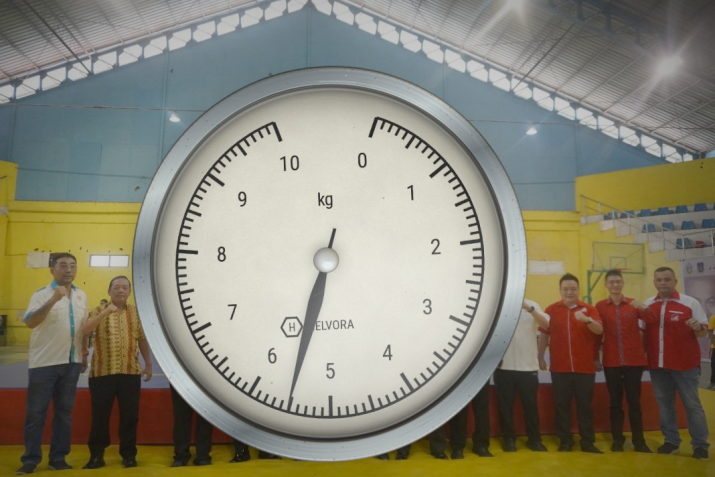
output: value=5.5 unit=kg
